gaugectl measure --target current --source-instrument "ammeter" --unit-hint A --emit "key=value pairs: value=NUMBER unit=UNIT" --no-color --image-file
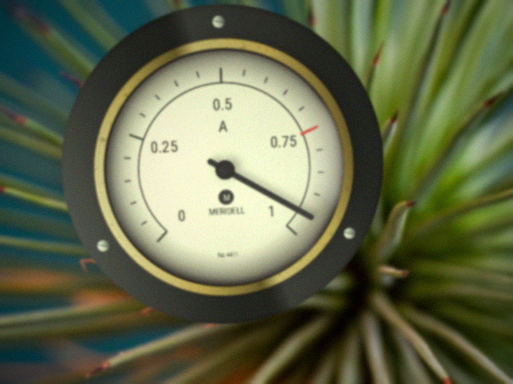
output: value=0.95 unit=A
